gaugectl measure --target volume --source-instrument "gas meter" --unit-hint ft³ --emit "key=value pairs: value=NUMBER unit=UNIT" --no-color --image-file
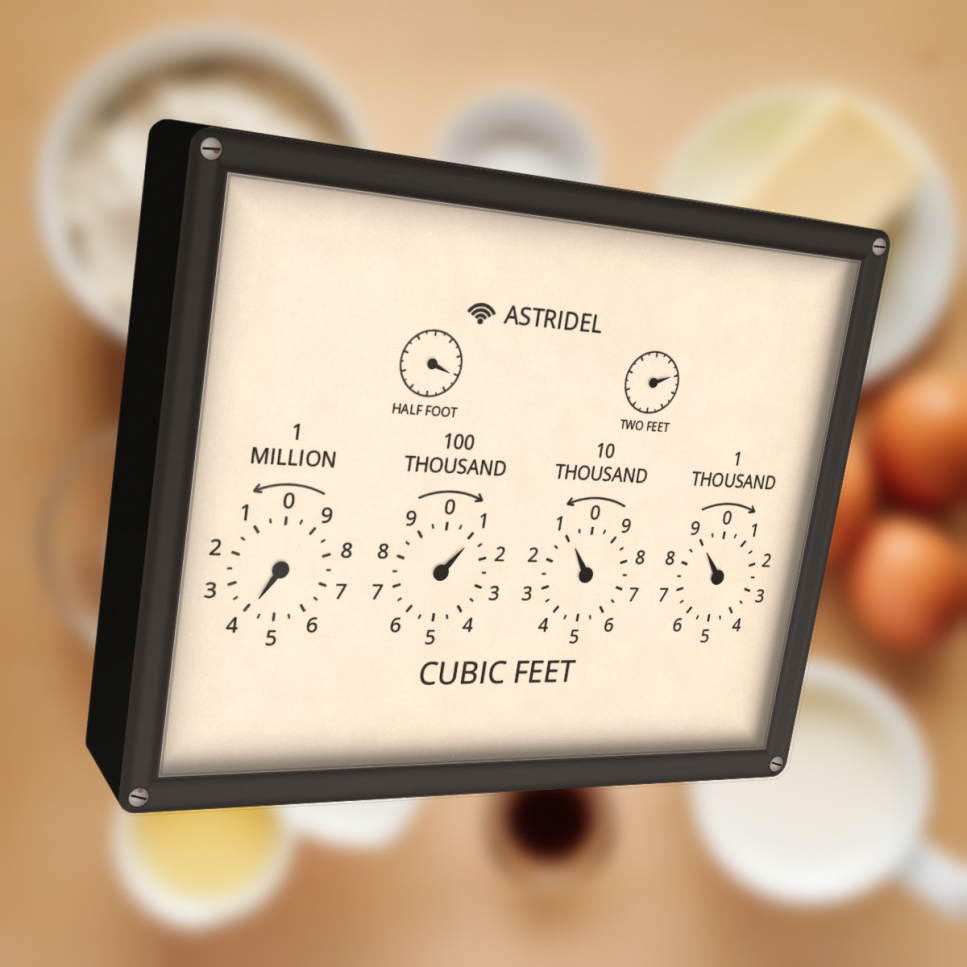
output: value=410900 unit=ft³
